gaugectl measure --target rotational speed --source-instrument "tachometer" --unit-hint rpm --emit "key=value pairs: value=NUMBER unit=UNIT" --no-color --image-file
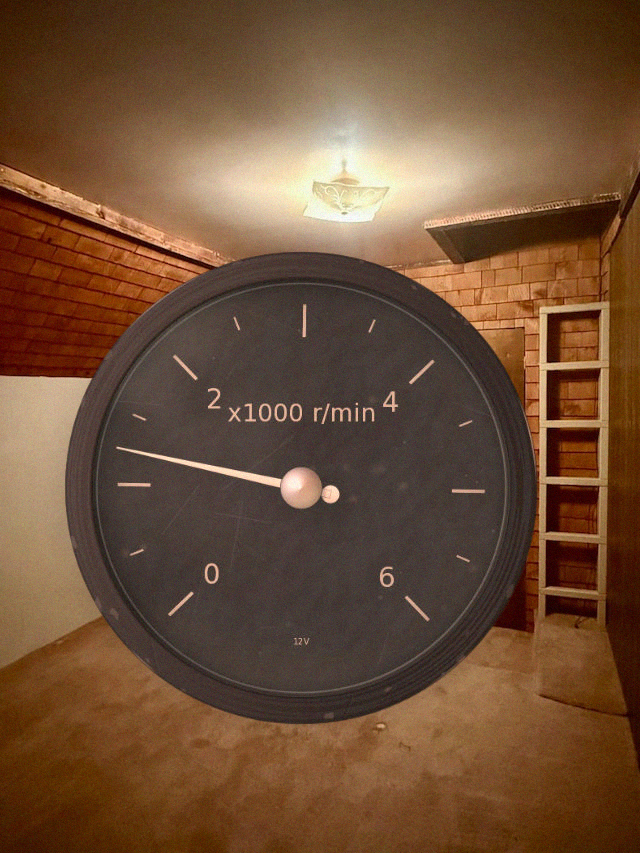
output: value=1250 unit=rpm
